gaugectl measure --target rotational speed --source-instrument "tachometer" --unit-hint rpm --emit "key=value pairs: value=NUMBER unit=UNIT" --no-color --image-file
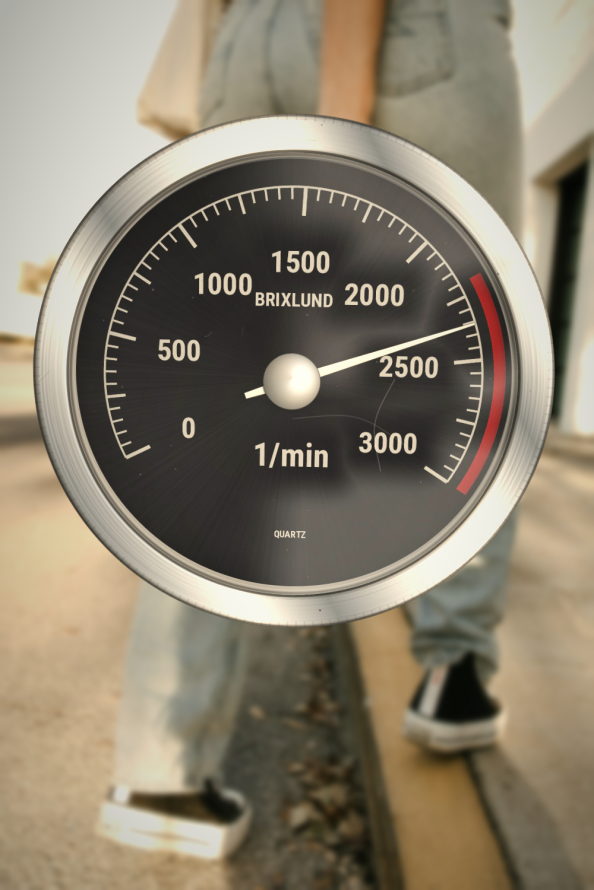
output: value=2350 unit=rpm
